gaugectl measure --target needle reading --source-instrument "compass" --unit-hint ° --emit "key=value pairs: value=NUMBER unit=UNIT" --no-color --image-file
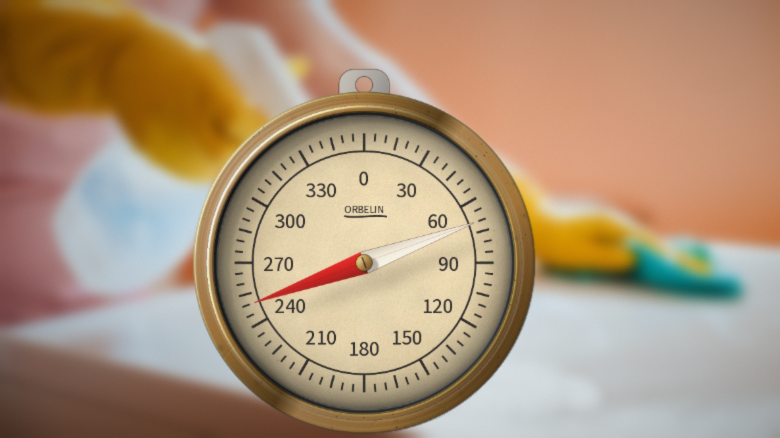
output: value=250 unit=°
